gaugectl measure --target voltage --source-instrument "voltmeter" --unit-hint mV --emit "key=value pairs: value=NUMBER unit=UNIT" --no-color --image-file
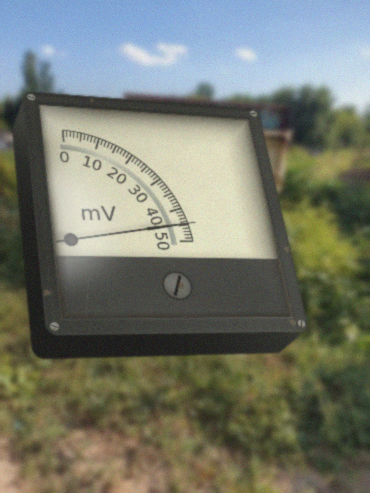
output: value=45 unit=mV
